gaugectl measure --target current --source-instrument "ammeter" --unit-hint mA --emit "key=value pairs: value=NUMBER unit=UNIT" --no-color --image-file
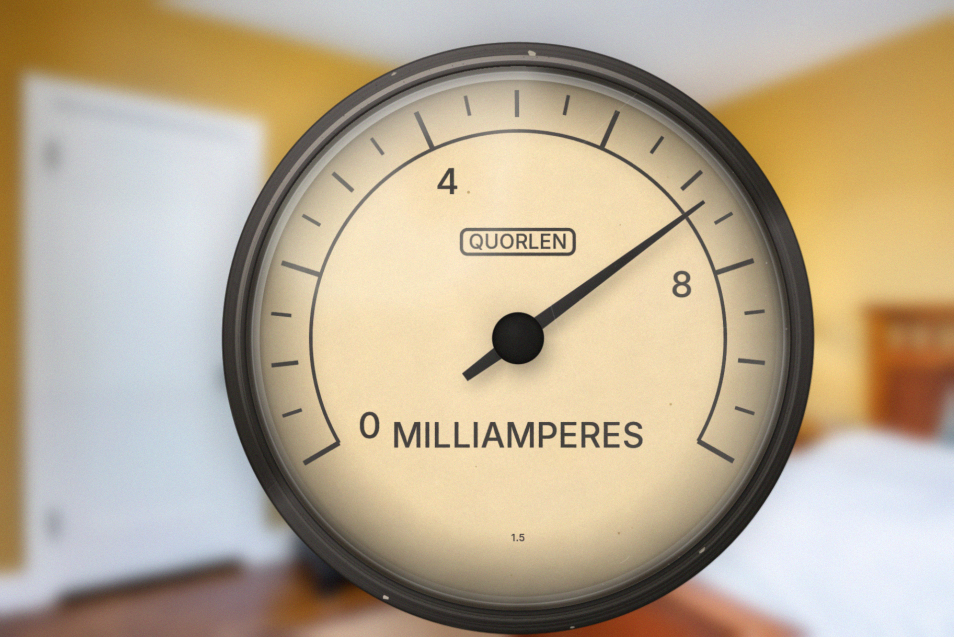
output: value=7.25 unit=mA
